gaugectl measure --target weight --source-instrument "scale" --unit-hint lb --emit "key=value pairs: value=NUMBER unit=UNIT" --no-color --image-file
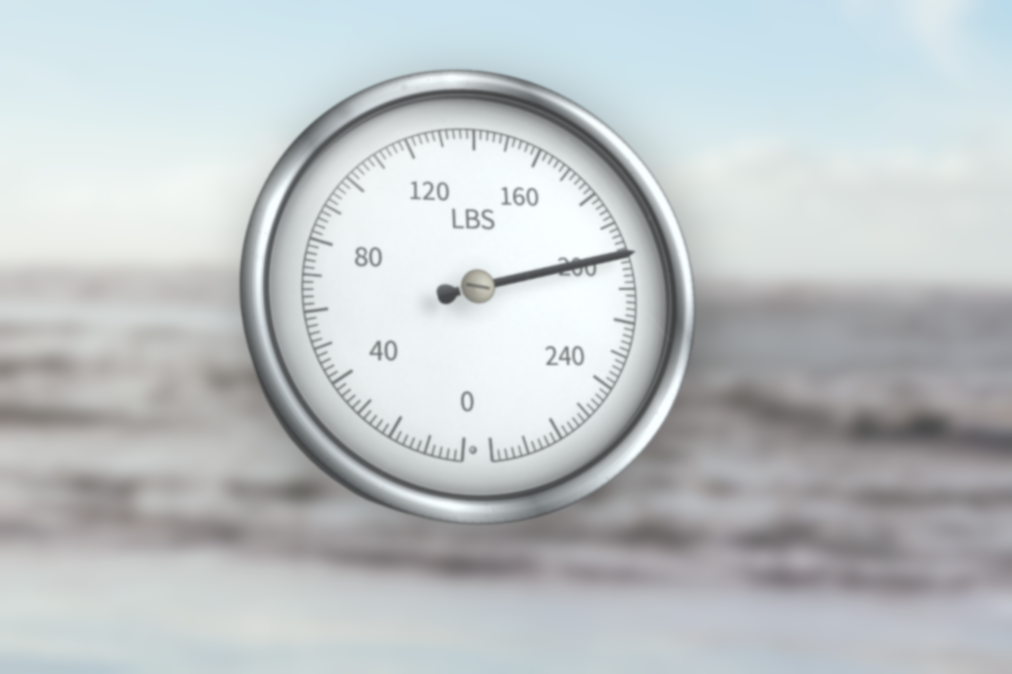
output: value=200 unit=lb
